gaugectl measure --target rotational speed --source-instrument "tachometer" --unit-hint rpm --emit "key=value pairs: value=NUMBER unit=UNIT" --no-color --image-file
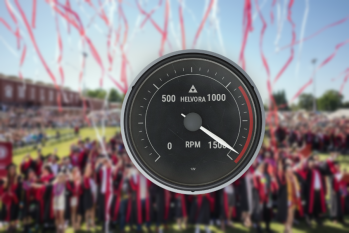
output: value=1450 unit=rpm
